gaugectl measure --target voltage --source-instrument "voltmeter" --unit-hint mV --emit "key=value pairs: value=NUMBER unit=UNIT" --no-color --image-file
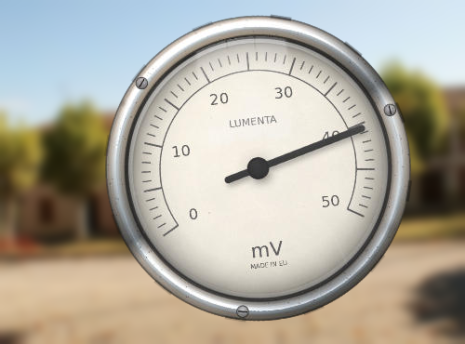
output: value=40.5 unit=mV
